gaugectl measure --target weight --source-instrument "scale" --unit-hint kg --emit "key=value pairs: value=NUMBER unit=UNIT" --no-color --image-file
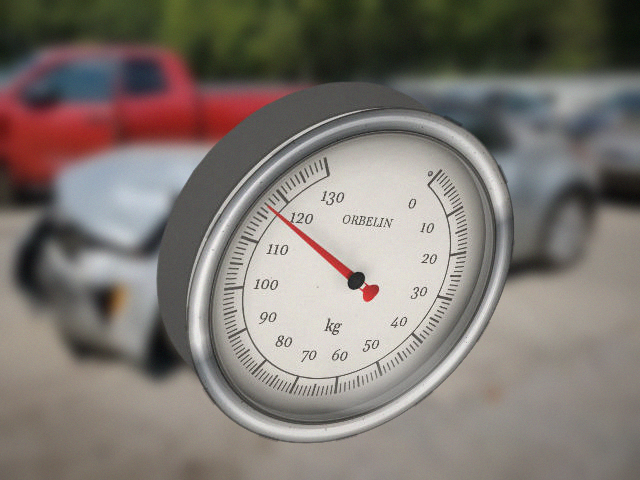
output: value=117 unit=kg
